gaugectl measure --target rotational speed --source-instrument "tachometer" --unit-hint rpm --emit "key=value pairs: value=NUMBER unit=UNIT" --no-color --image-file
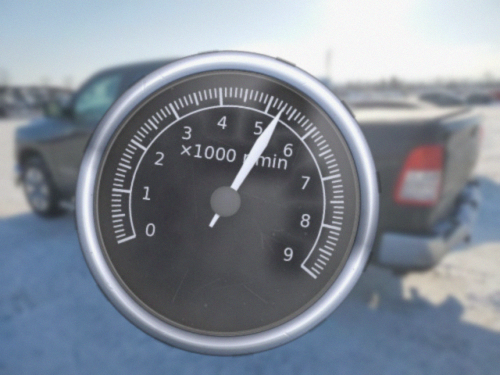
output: value=5300 unit=rpm
